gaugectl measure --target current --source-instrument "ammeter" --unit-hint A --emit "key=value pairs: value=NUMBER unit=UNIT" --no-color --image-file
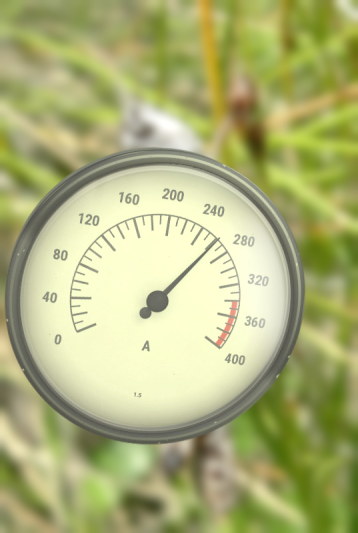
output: value=260 unit=A
